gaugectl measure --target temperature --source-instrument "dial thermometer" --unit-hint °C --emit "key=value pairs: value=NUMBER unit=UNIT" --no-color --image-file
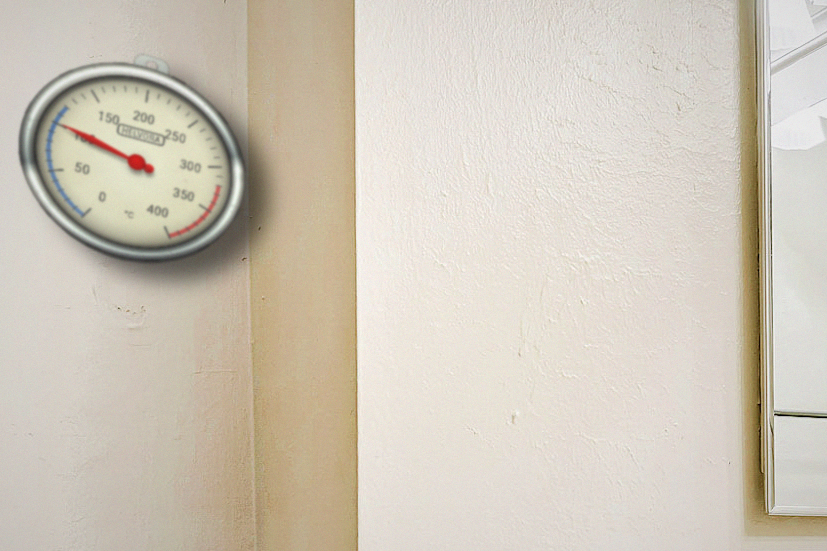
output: value=100 unit=°C
